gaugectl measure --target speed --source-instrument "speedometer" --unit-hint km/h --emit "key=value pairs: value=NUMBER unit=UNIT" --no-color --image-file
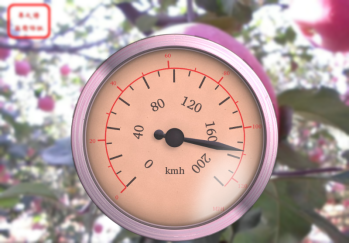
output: value=175 unit=km/h
